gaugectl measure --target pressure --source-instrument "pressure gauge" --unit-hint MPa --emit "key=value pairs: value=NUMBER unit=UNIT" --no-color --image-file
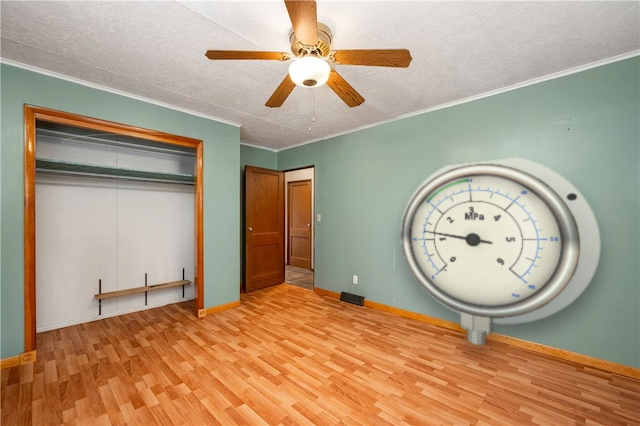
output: value=1.25 unit=MPa
